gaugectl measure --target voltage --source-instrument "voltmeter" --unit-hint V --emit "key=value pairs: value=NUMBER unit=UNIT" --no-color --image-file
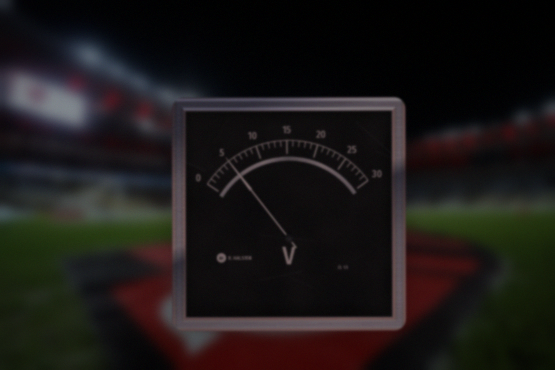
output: value=5 unit=V
